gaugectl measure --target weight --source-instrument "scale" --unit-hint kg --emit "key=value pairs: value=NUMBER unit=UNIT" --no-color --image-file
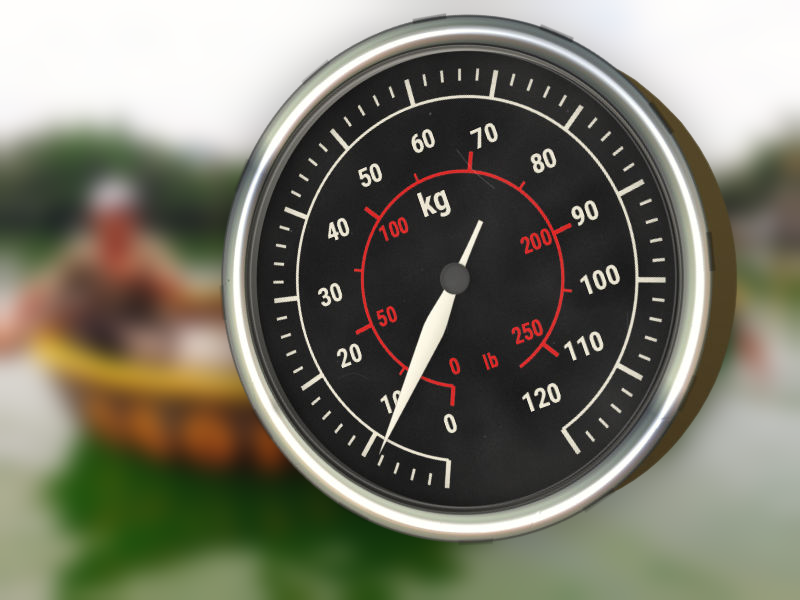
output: value=8 unit=kg
